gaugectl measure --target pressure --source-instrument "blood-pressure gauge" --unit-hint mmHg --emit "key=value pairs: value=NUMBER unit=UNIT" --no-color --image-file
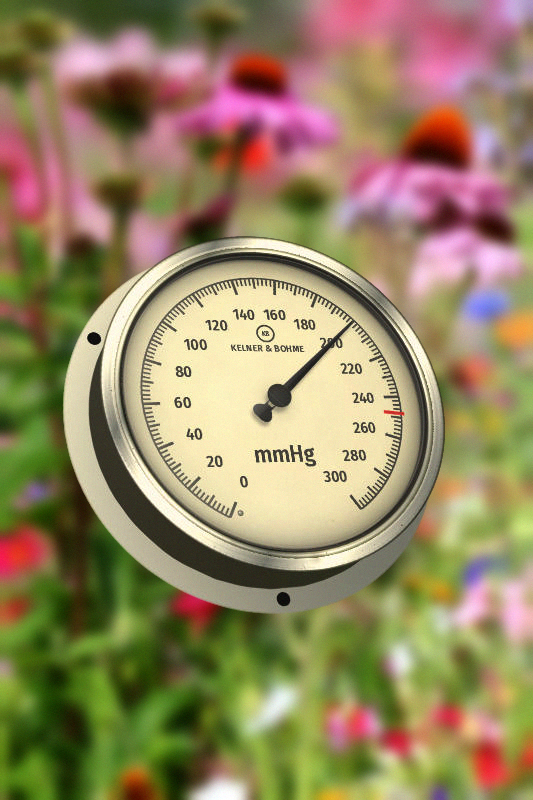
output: value=200 unit=mmHg
